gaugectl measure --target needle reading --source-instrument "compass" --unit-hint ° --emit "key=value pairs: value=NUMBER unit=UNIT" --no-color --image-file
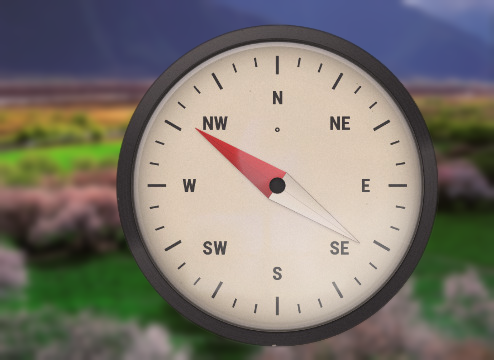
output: value=305 unit=°
